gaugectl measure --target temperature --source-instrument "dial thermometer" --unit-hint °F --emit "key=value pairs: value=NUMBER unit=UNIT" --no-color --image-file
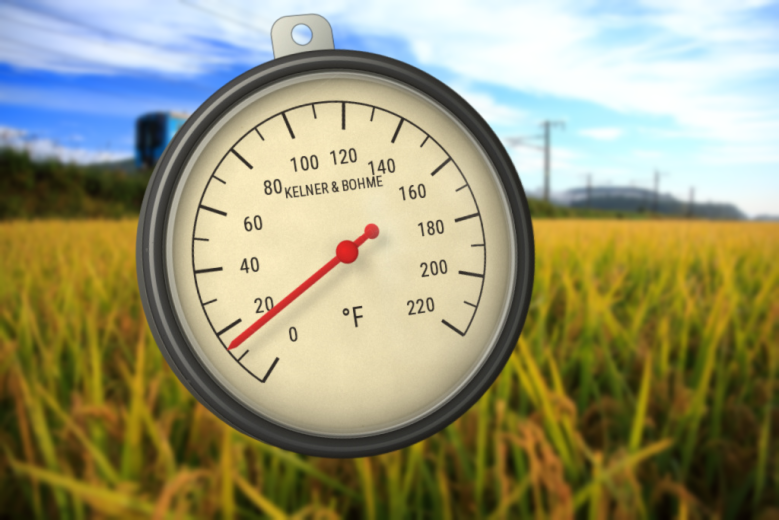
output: value=15 unit=°F
